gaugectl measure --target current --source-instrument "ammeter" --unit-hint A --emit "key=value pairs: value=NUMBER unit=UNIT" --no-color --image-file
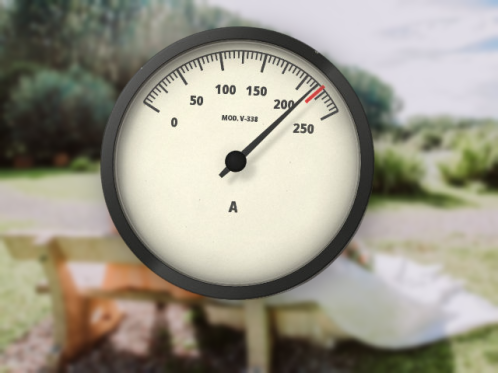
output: value=215 unit=A
